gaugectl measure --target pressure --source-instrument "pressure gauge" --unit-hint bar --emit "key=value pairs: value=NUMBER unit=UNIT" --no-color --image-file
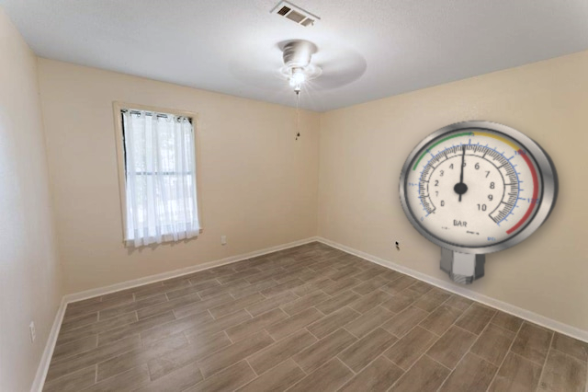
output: value=5 unit=bar
